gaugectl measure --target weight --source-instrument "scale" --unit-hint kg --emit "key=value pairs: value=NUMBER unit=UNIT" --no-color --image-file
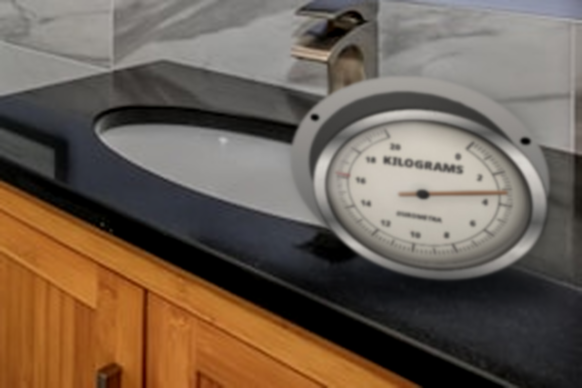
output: value=3 unit=kg
